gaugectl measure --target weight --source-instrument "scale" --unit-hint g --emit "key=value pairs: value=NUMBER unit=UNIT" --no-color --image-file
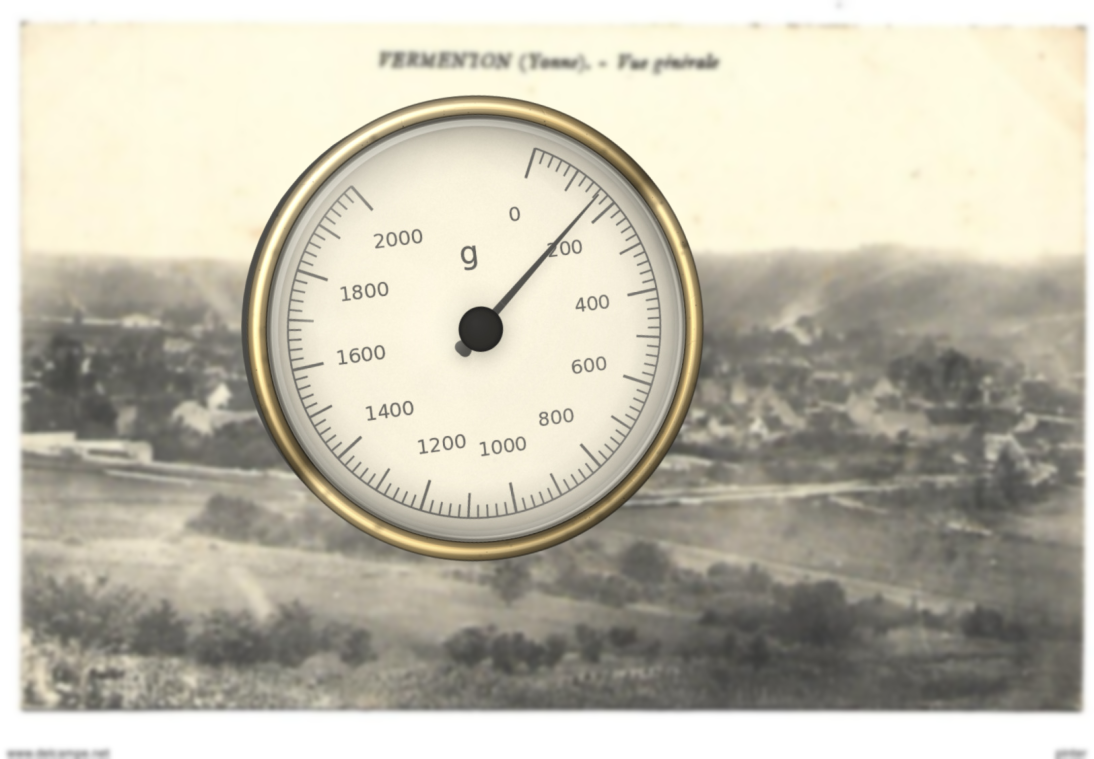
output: value=160 unit=g
